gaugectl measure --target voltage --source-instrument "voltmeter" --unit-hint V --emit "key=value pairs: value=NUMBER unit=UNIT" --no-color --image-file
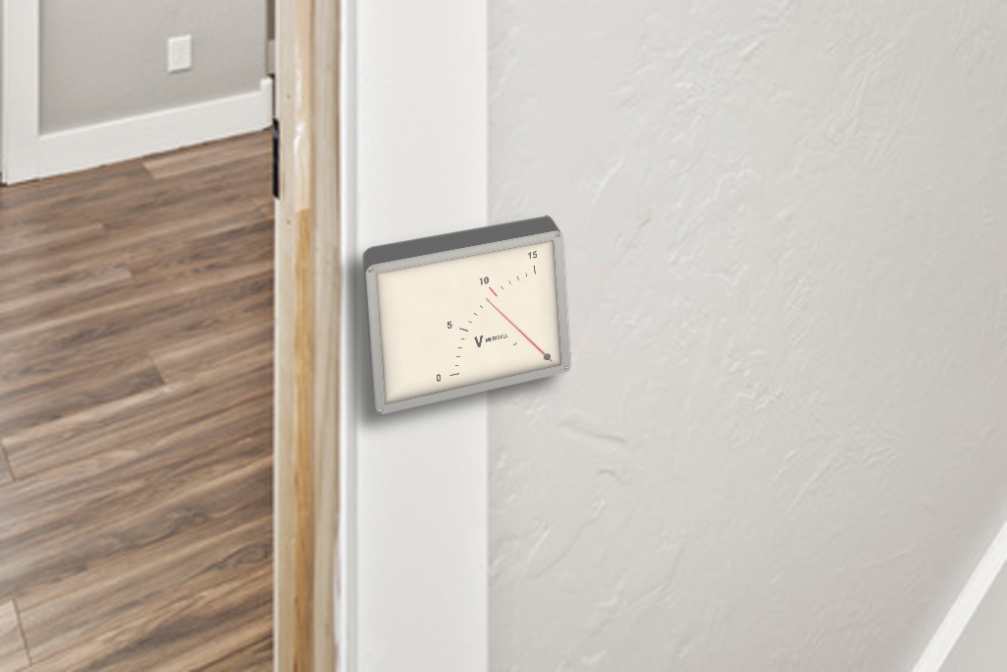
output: value=9 unit=V
